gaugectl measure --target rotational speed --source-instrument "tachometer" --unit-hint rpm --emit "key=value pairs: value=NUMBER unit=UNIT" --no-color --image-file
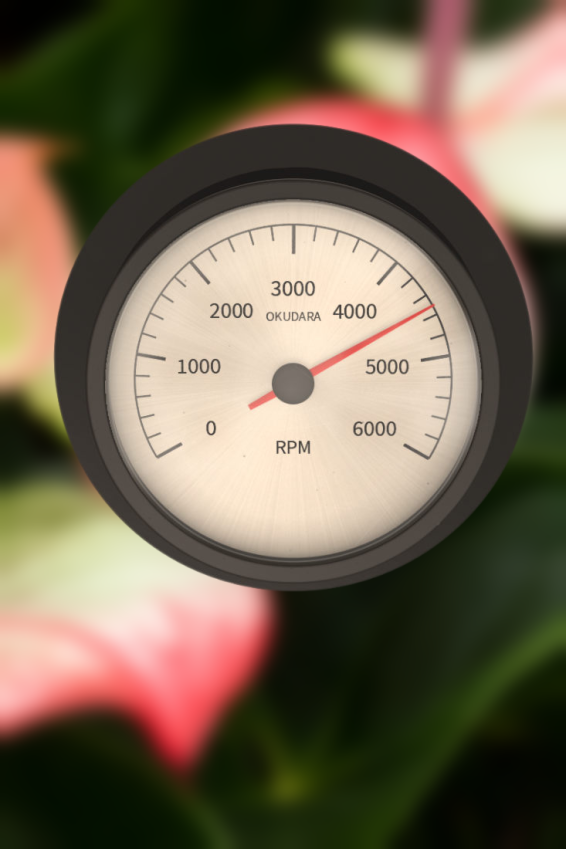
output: value=4500 unit=rpm
